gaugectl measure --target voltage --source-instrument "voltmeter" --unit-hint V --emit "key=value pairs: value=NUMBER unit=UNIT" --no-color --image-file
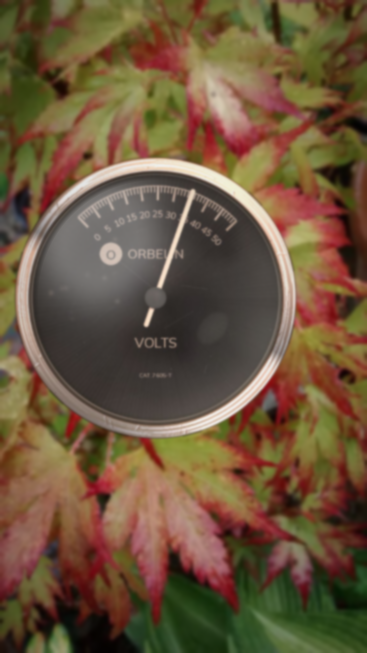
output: value=35 unit=V
